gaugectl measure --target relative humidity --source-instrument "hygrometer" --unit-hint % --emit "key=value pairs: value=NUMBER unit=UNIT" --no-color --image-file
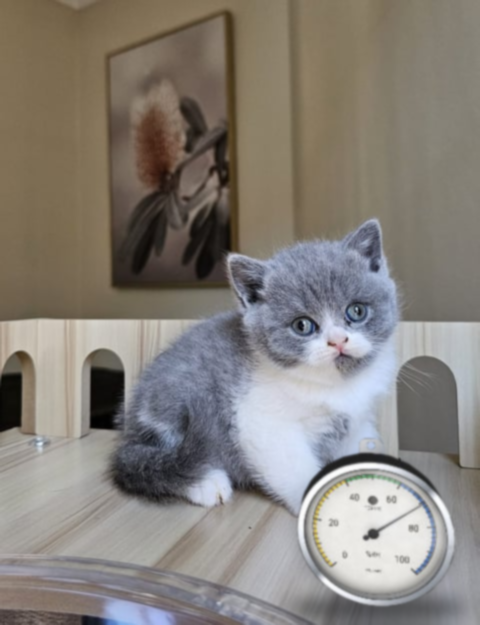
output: value=70 unit=%
